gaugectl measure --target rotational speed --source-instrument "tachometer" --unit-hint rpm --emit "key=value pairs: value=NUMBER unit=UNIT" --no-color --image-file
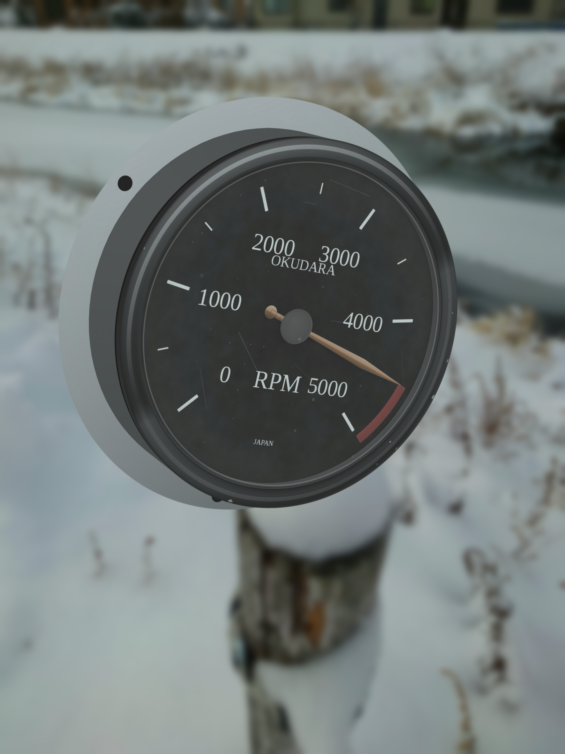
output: value=4500 unit=rpm
